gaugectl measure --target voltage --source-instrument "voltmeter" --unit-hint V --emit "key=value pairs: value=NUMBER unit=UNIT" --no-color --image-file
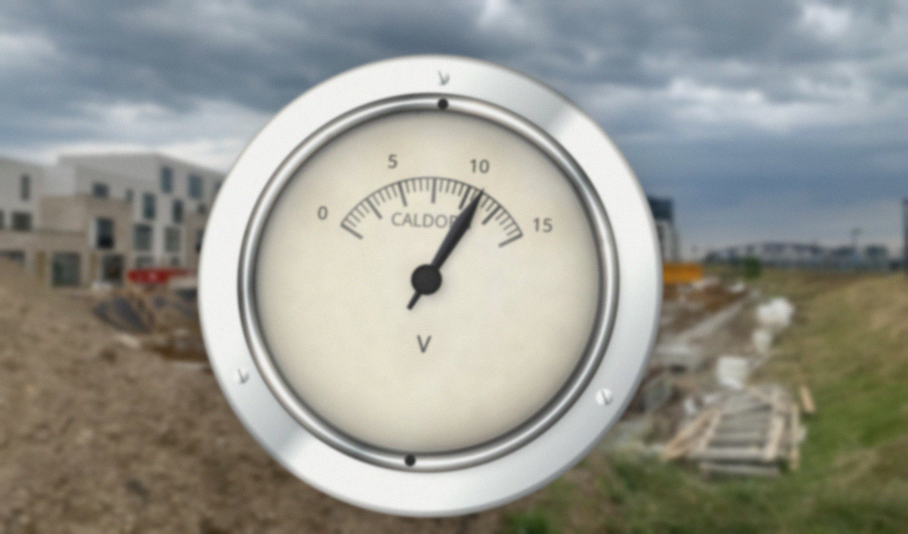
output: value=11 unit=V
